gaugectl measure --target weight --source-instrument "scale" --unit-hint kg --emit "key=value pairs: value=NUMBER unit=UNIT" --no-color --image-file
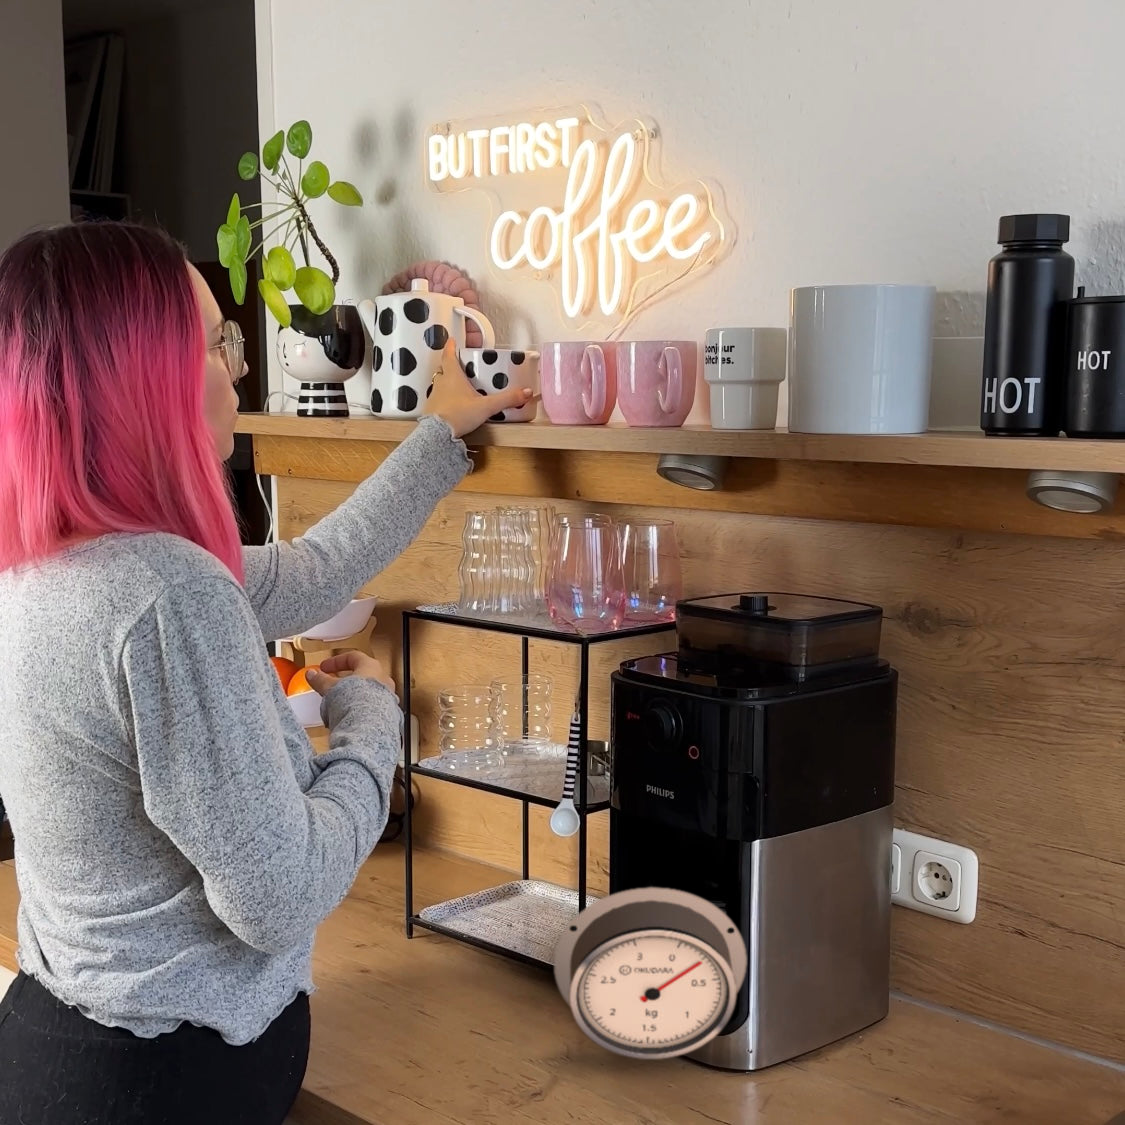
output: value=0.25 unit=kg
